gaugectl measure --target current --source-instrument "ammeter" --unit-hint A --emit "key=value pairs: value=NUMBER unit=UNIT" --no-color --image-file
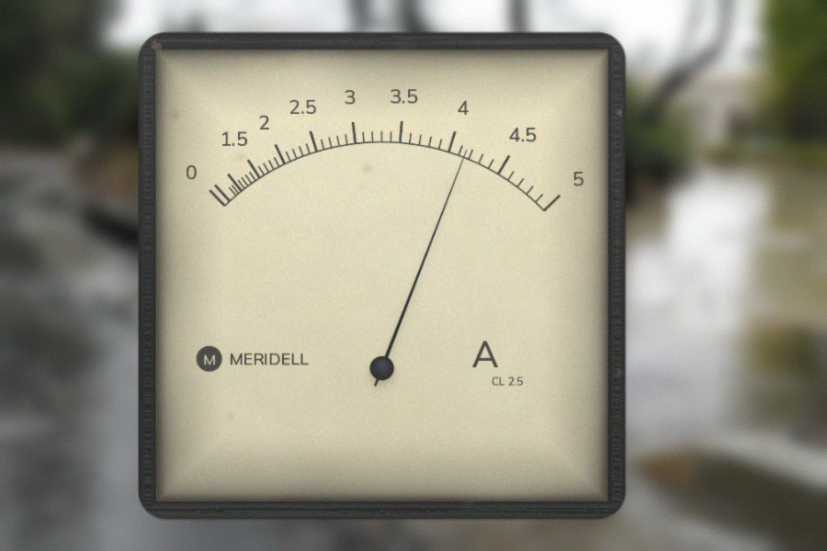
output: value=4.15 unit=A
